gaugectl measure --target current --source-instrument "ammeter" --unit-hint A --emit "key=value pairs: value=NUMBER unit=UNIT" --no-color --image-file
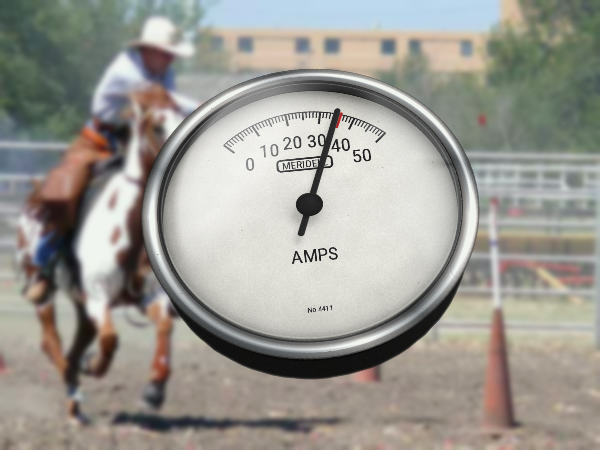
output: value=35 unit=A
